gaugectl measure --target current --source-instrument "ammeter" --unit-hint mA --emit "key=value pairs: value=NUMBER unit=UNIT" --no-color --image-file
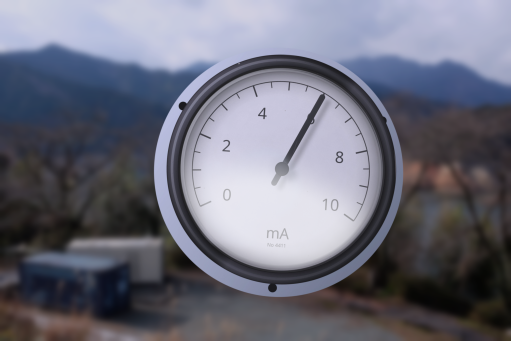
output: value=6 unit=mA
